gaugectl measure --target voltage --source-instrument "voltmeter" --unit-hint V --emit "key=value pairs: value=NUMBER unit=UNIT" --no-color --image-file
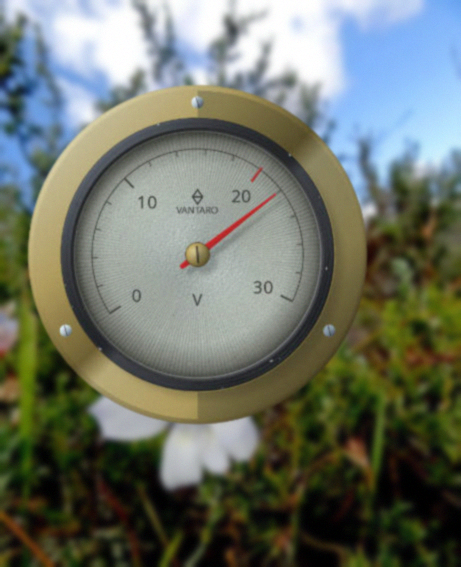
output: value=22 unit=V
